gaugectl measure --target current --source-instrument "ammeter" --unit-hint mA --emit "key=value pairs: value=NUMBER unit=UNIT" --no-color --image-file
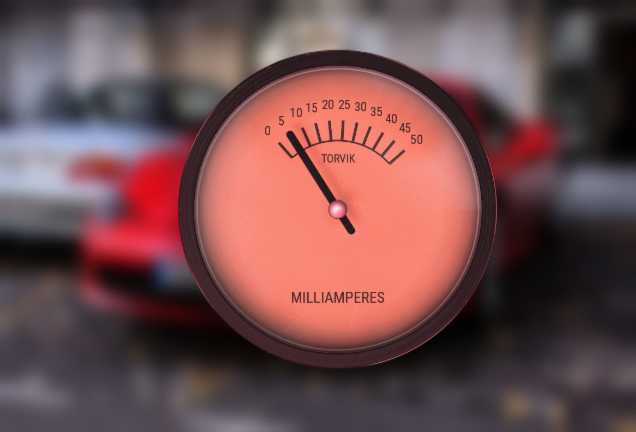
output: value=5 unit=mA
